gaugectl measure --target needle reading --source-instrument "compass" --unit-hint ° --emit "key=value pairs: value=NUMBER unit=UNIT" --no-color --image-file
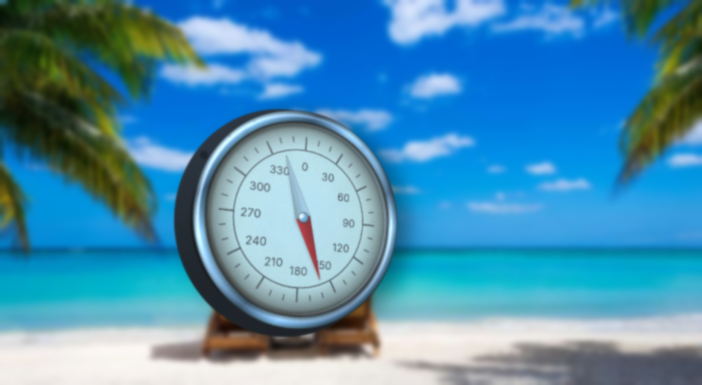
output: value=160 unit=°
